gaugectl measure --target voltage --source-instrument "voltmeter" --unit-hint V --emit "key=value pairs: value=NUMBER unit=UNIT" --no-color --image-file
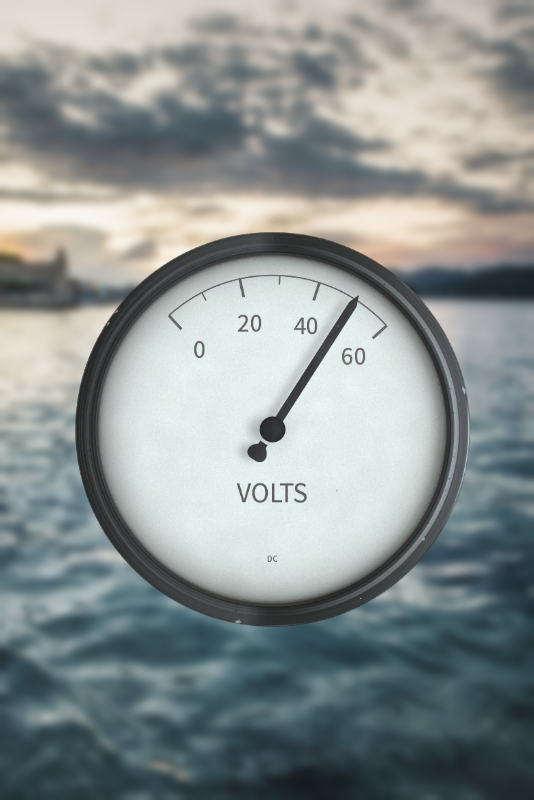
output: value=50 unit=V
